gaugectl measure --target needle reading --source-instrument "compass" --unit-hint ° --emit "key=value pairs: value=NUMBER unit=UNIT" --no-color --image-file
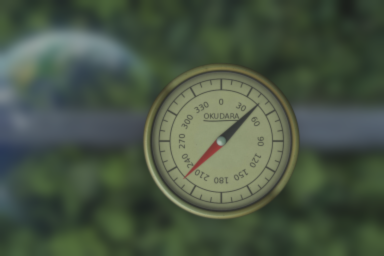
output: value=225 unit=°
